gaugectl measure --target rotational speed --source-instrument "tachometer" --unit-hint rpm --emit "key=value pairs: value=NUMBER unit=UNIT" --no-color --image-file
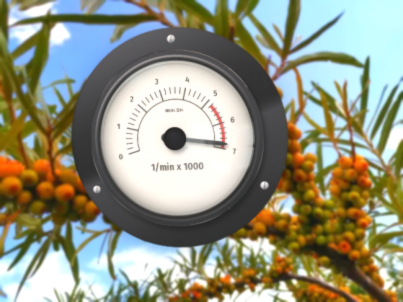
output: value=6800 unit=rpm
